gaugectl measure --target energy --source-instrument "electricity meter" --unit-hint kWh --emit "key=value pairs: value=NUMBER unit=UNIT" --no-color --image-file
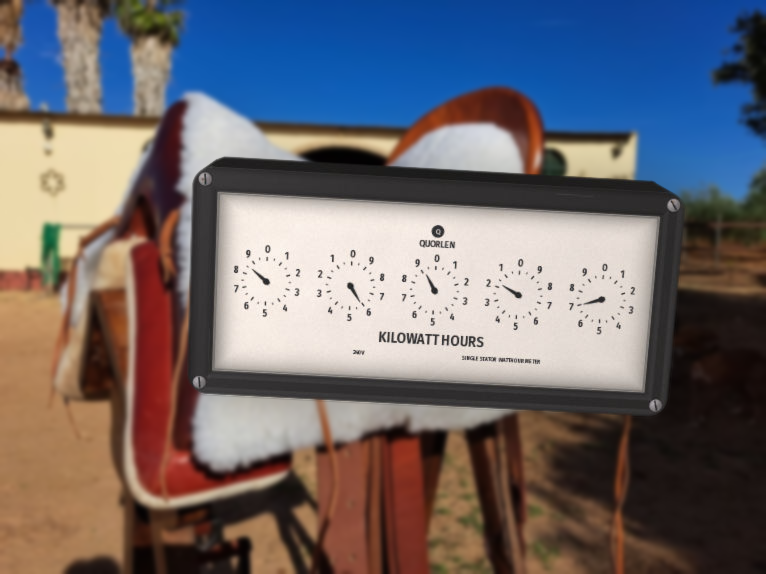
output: value=85917 unit=kWh
